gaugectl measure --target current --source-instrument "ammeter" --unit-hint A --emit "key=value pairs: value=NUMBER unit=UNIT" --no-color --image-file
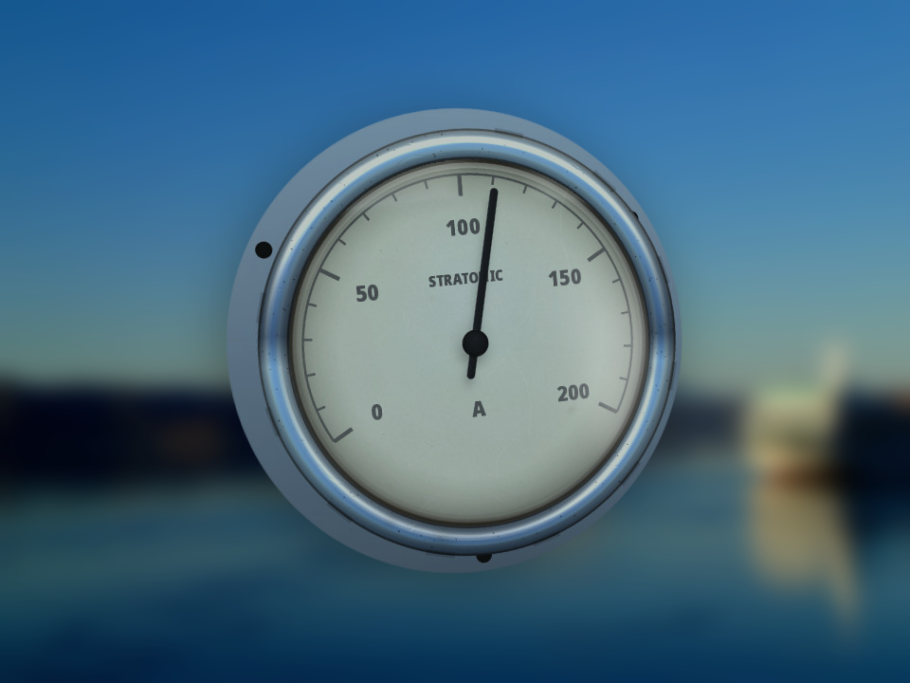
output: value=110 unit=A
